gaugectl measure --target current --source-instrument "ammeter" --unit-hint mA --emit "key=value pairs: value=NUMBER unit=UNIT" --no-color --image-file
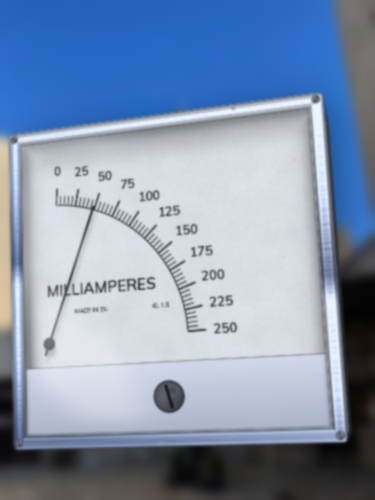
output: value=50 unit=mA
